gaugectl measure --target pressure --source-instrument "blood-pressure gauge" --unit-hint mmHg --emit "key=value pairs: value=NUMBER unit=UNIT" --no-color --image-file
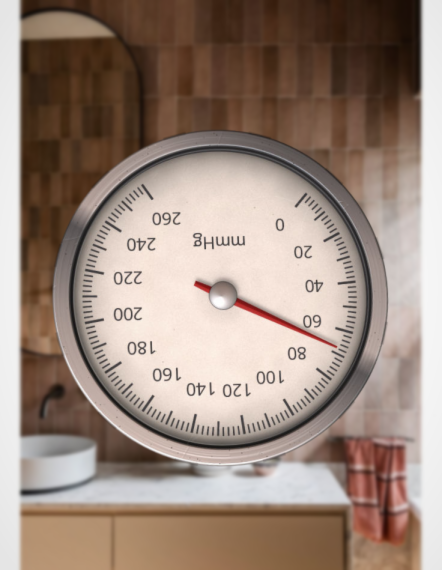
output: value=68 unit=mmHg
